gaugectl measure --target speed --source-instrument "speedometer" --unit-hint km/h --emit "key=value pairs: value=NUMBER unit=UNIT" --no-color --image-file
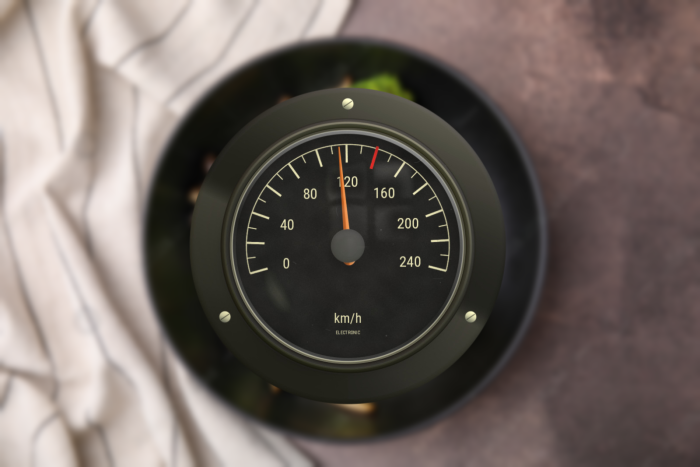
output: value=115 unit=km/h
